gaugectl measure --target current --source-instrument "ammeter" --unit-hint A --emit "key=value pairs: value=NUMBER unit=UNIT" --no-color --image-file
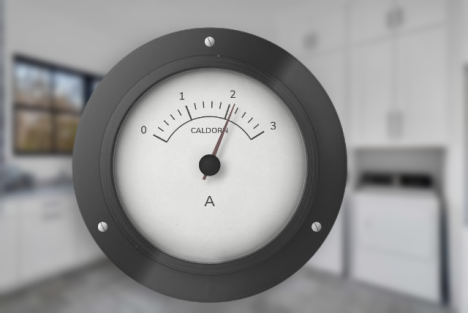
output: value=2.1 unit=A
